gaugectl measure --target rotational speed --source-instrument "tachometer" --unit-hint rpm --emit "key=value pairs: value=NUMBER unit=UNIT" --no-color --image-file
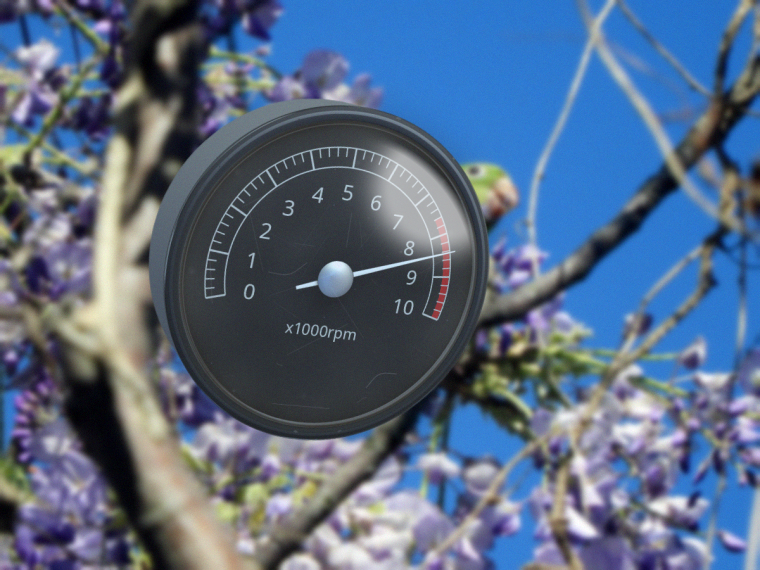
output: value=8400 unit=rpm
